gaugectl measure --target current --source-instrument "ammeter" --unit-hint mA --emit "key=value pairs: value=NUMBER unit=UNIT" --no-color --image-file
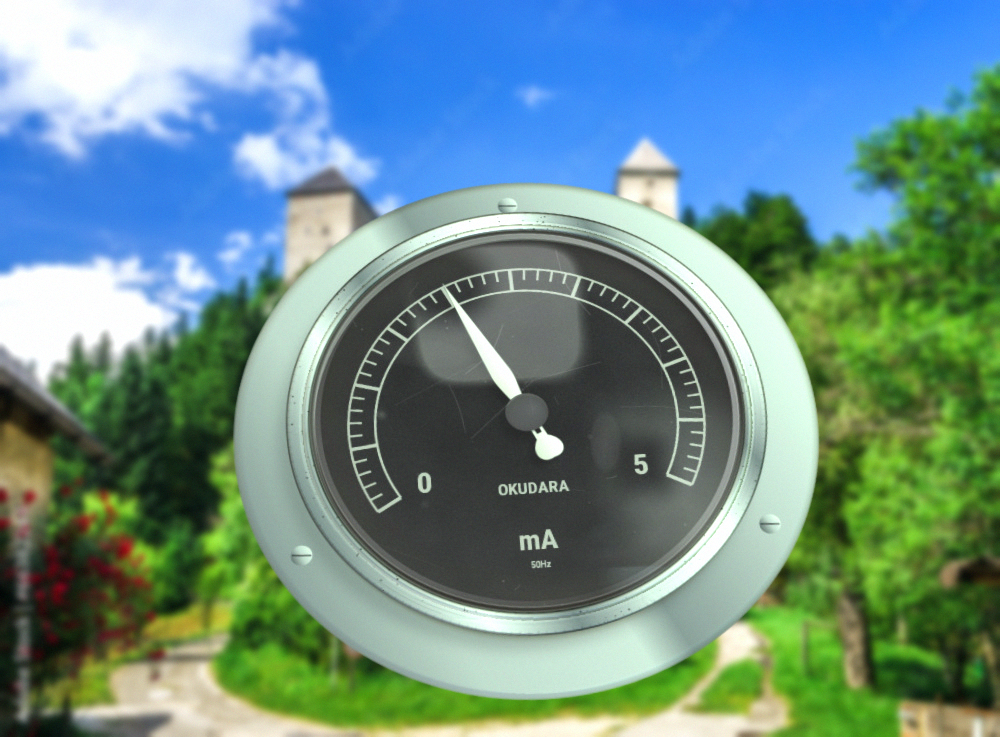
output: value=2 unit=mA
